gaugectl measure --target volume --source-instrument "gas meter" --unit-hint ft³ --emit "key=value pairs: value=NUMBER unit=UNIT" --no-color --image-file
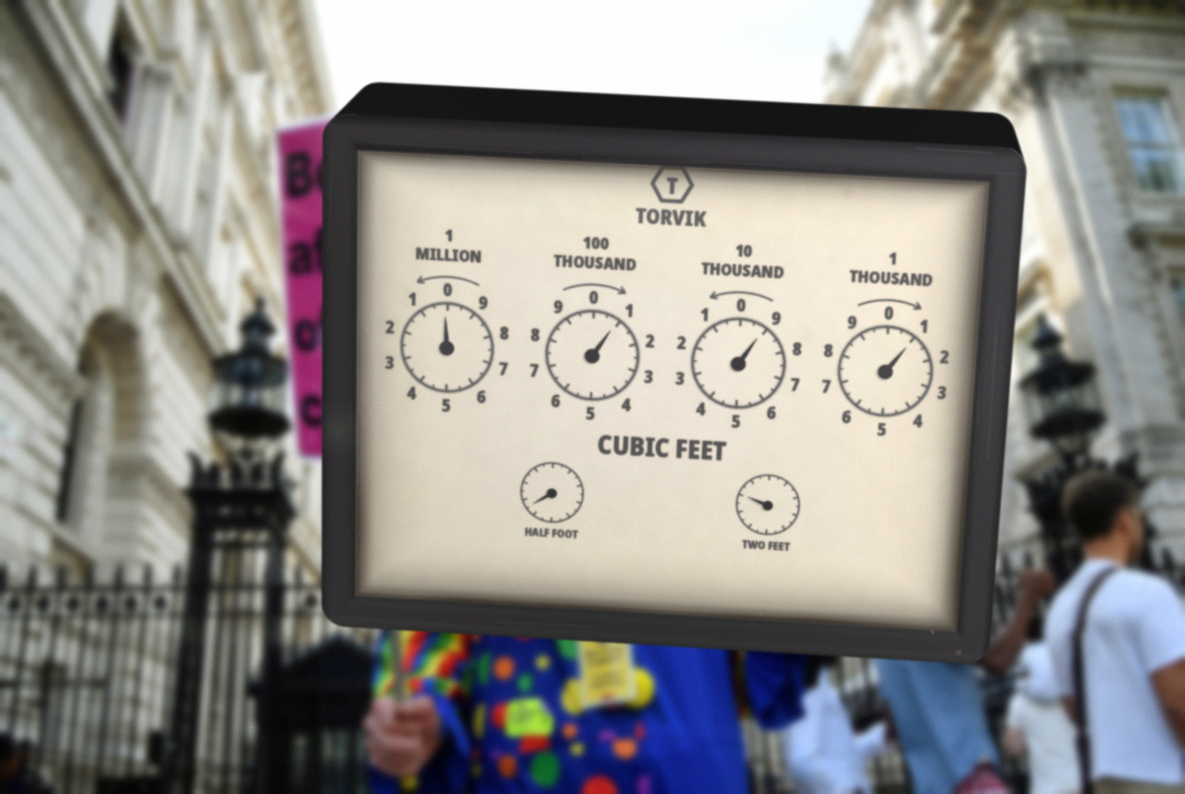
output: value=9100 unit=ft³
